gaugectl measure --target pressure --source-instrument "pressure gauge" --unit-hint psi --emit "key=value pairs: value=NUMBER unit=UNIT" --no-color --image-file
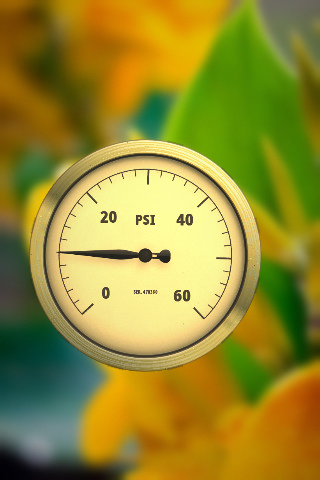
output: value=10 unit=psi
